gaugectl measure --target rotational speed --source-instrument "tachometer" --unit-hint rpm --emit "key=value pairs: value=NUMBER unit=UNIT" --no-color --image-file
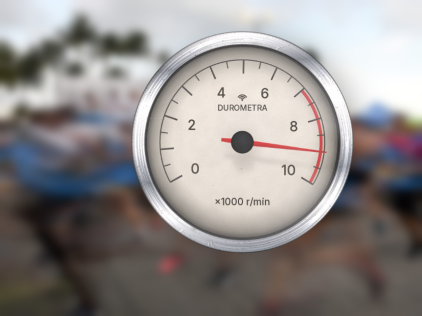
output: value=9000 unit=rpm
